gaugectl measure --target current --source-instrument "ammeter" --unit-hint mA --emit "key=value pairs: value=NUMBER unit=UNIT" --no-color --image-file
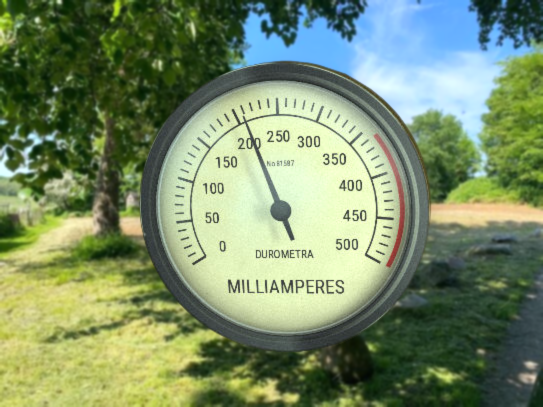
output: value=210 unit=mA
